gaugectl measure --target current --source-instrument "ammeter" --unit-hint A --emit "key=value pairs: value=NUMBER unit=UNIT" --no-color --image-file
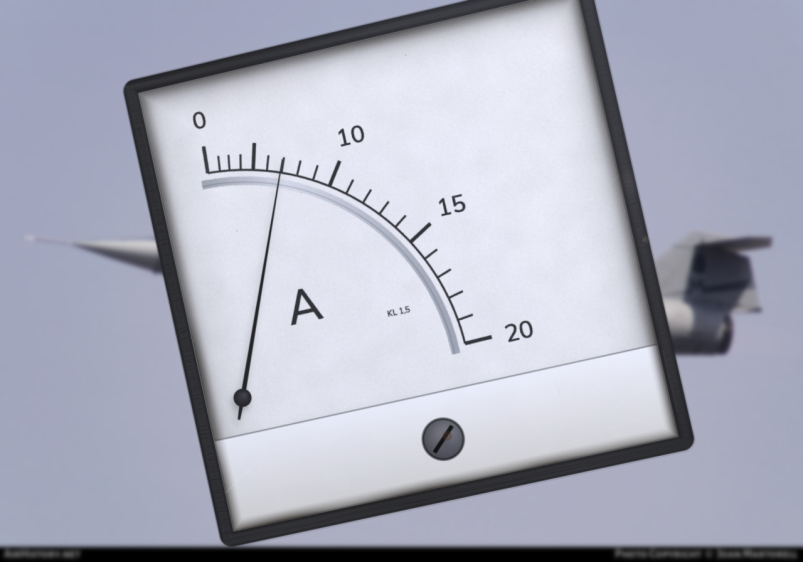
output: value=7 unit=A
